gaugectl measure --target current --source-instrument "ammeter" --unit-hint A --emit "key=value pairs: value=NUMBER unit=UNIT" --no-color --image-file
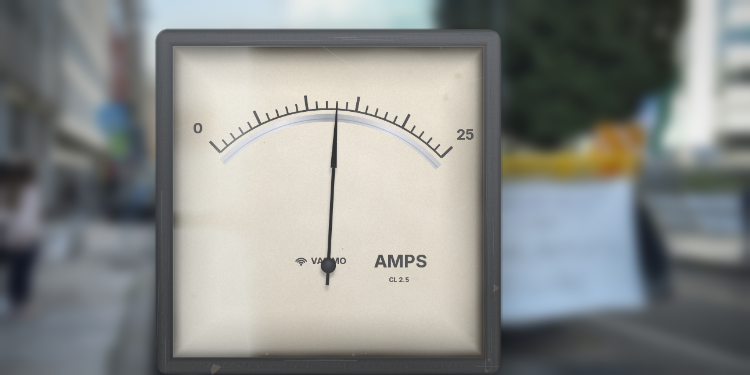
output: value=13 unit=A
